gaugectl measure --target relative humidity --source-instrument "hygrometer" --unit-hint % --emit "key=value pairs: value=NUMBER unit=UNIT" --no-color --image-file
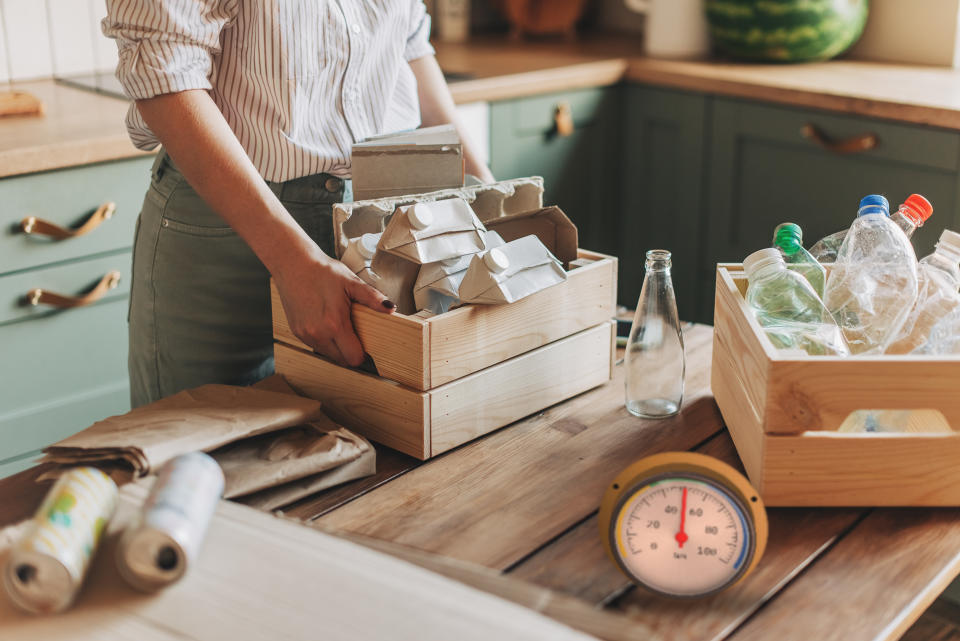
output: value=50 unit=%
